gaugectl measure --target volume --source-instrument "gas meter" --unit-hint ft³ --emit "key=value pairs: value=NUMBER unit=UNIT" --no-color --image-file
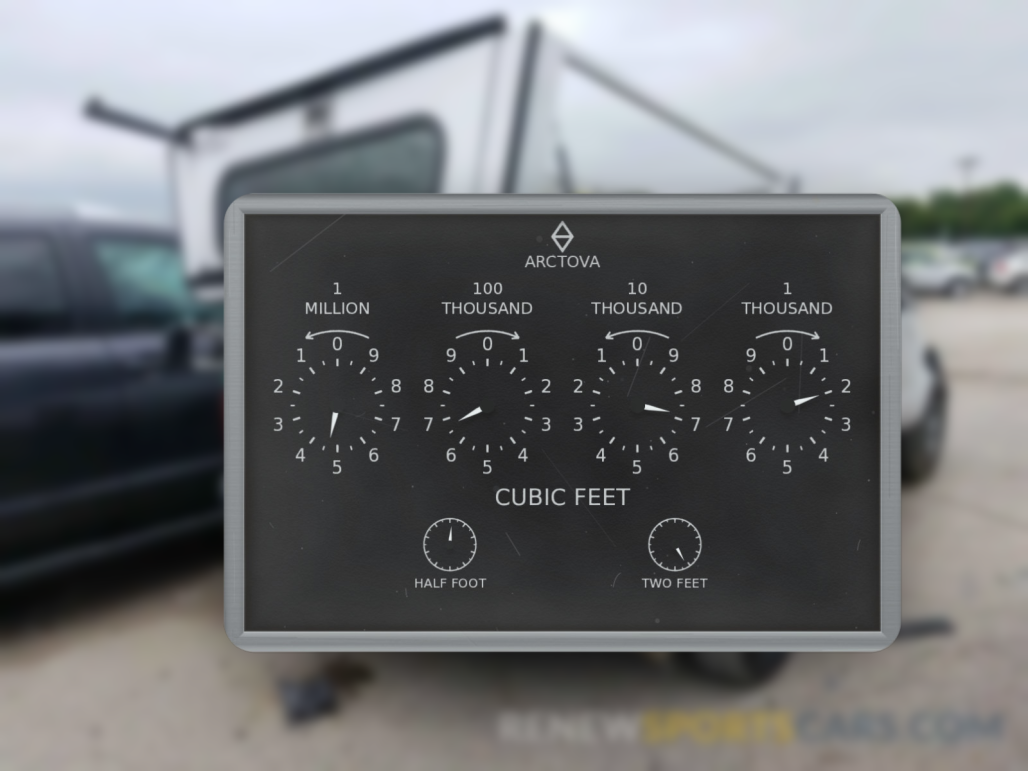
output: value=467200 unit=ft³
